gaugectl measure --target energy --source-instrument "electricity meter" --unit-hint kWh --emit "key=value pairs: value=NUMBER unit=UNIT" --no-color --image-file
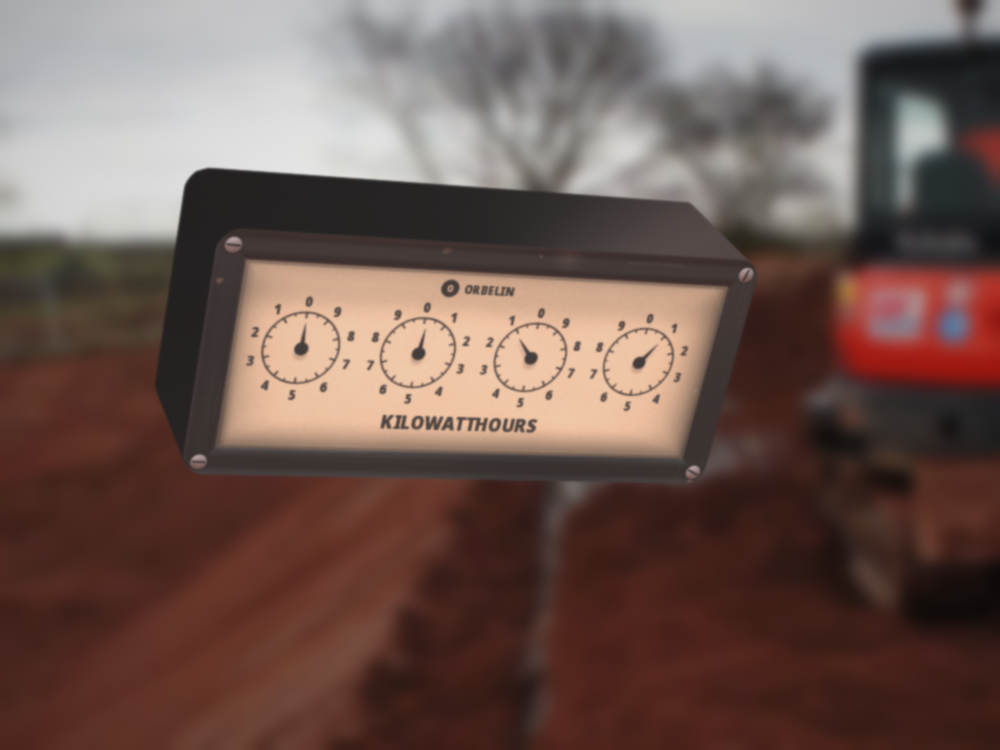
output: value=11 unit=kWh
